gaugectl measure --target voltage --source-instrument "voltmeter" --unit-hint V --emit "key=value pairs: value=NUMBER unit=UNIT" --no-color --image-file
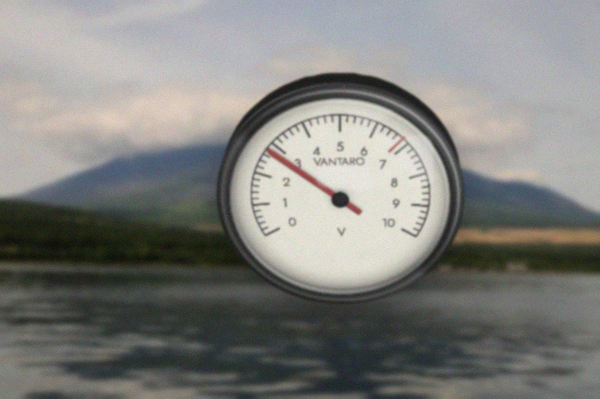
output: value=2.8 unit=V
